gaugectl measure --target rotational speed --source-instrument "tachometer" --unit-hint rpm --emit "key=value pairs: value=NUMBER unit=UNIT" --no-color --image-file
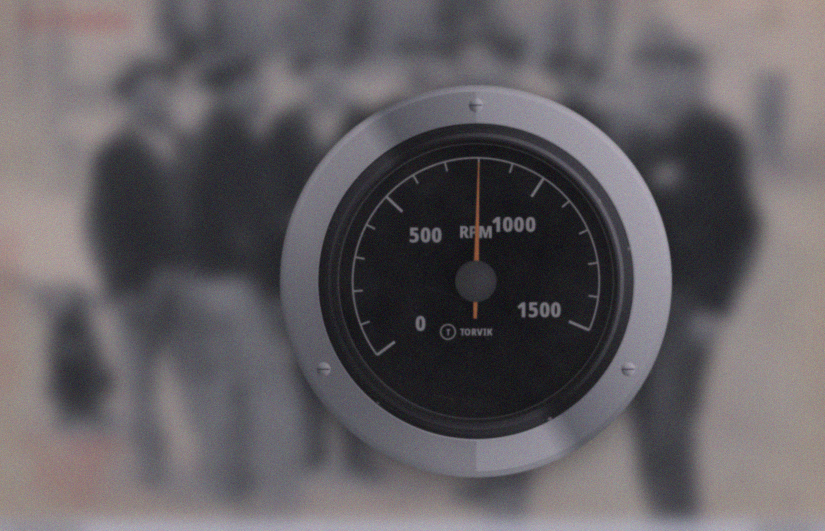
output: value=800 unit=rpm
